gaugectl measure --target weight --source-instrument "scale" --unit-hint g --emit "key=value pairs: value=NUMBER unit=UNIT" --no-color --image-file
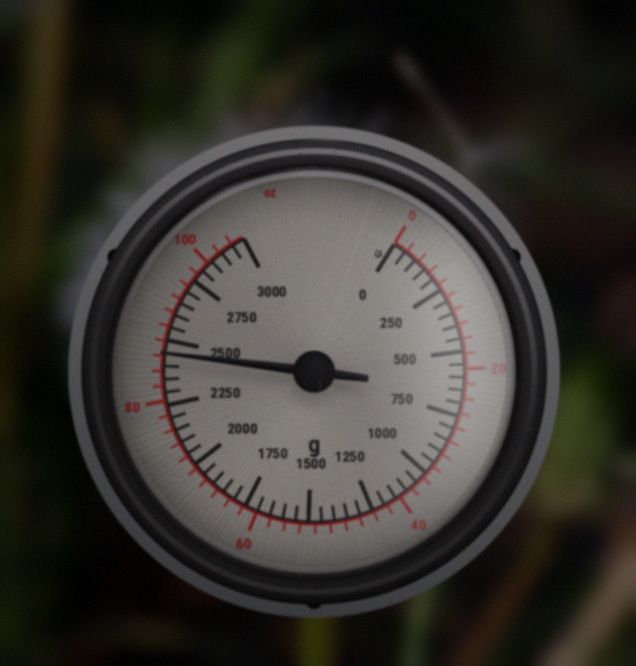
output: value=2450 unit=g
